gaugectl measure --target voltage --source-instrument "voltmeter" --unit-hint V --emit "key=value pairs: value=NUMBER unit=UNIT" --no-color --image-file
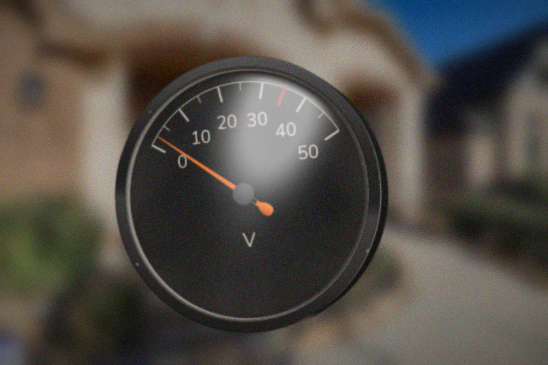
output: value=2.5 unit=V
